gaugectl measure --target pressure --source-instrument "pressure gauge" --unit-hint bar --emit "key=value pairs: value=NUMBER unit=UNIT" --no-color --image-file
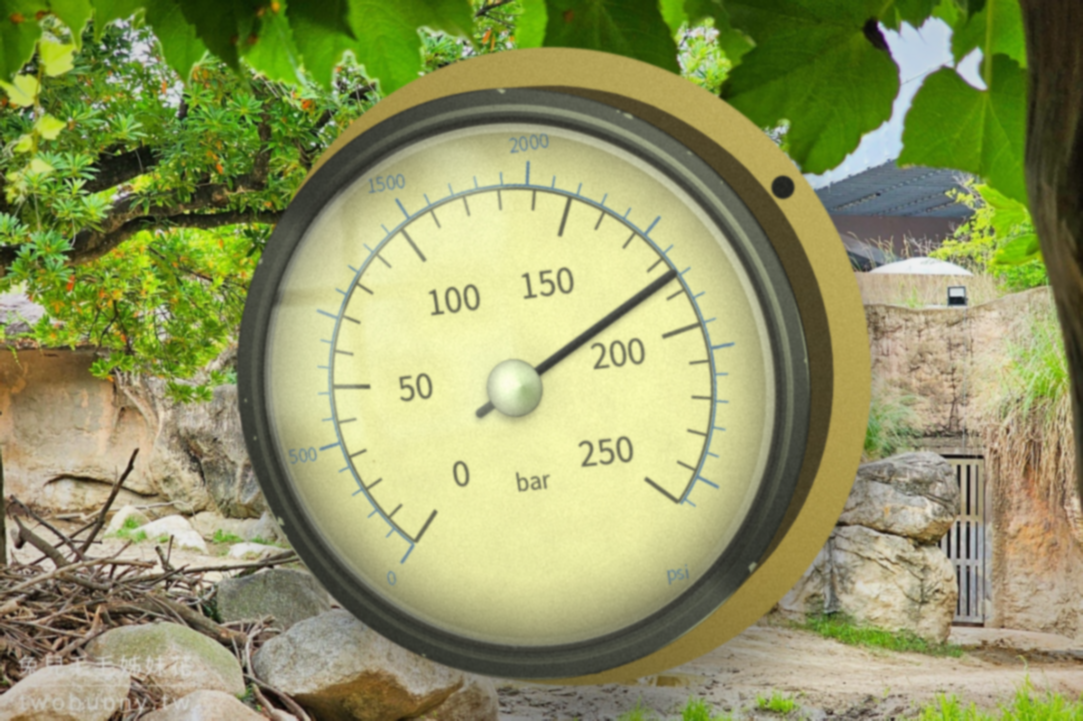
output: value=185 unit=bar
